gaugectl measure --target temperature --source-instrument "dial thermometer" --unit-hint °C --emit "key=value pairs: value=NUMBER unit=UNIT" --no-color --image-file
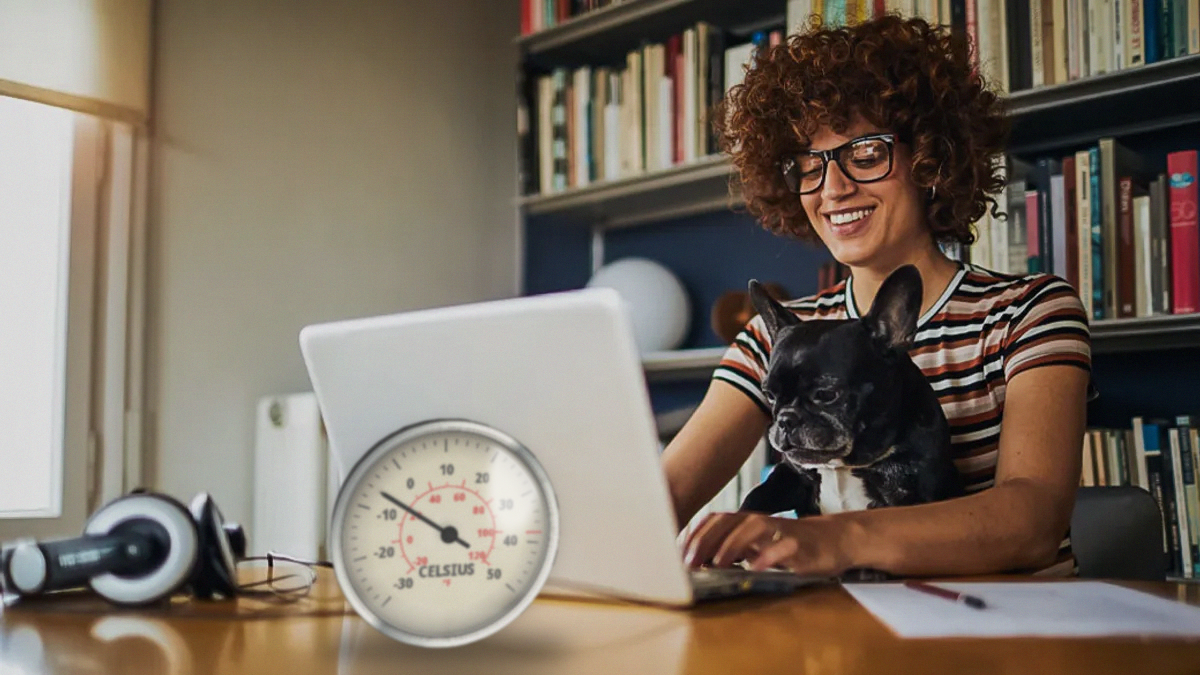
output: value=-6 unit=°C
